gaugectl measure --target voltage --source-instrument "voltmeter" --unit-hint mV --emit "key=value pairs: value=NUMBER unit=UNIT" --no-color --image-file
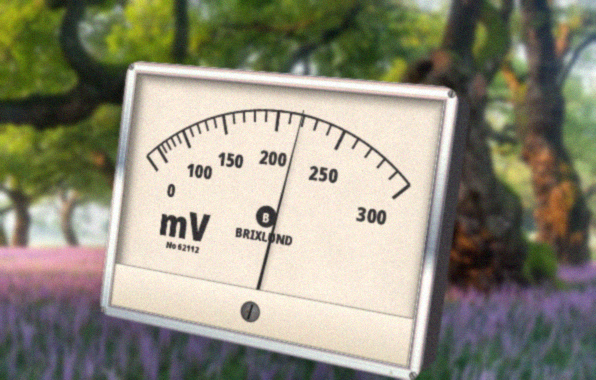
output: value=220 unit=mV
